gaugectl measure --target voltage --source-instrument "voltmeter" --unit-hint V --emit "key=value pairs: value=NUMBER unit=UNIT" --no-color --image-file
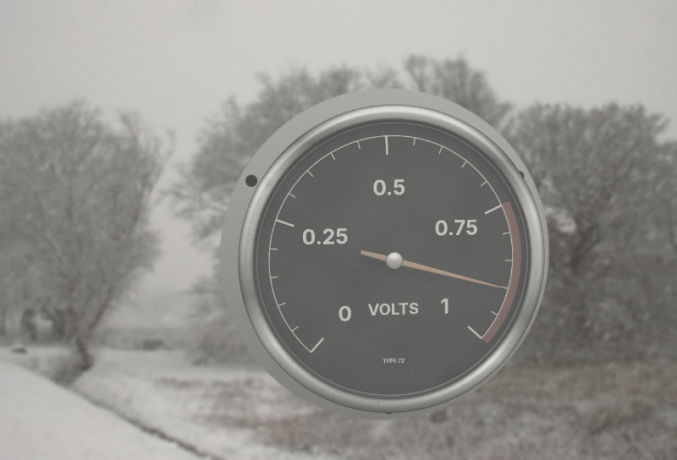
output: value=0.9 unit=V
